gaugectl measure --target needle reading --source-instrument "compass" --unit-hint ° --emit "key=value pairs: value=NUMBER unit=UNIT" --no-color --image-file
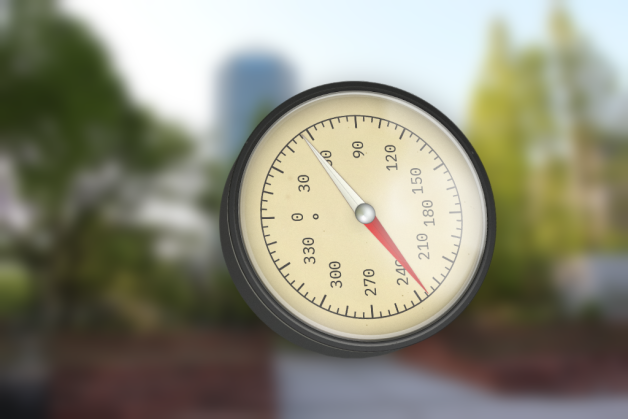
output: value=235 unit=°
